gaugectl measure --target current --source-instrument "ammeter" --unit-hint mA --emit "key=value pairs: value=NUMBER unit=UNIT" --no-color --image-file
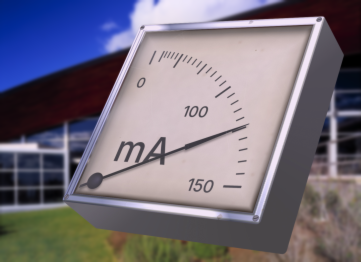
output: value=125 unit=mA
